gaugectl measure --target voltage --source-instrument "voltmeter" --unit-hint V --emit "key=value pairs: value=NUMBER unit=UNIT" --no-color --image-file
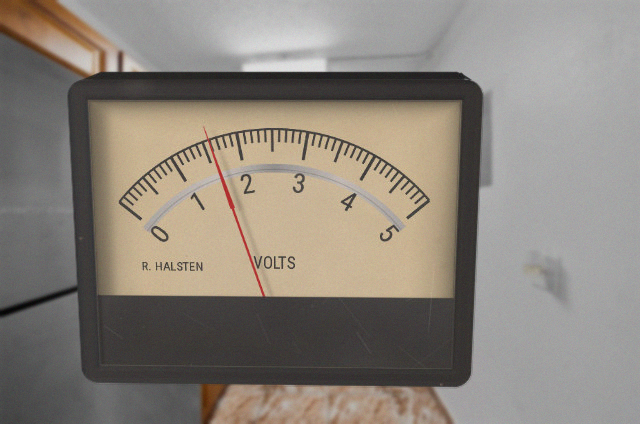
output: value=1.6 unit=V
